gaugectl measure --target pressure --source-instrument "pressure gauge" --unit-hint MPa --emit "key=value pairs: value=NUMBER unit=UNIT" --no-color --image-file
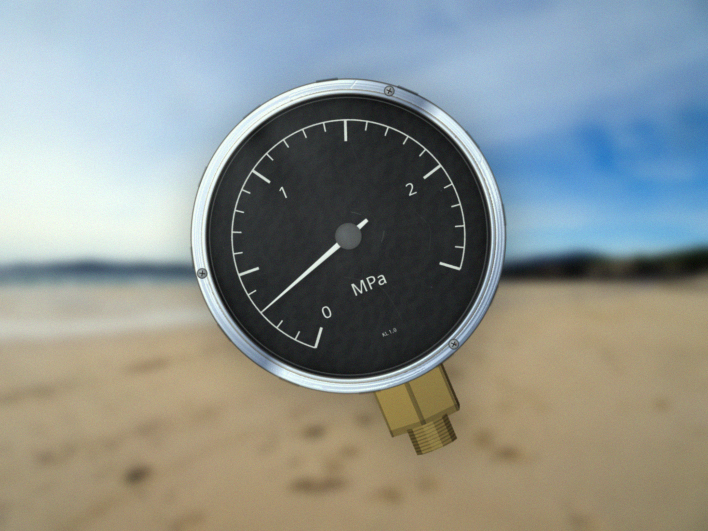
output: value=0.3 unit=MPa
